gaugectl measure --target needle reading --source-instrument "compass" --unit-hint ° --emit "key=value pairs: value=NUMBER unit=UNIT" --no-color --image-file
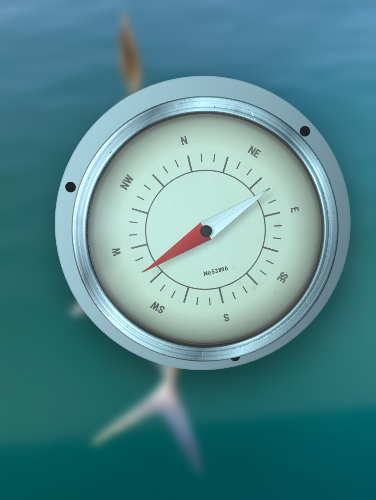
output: value=250 unit=°
